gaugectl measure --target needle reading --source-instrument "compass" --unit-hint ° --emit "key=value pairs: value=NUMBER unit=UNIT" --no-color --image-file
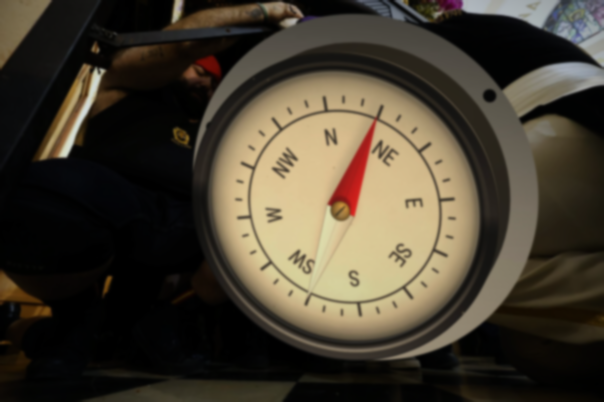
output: value=30 unit=°
